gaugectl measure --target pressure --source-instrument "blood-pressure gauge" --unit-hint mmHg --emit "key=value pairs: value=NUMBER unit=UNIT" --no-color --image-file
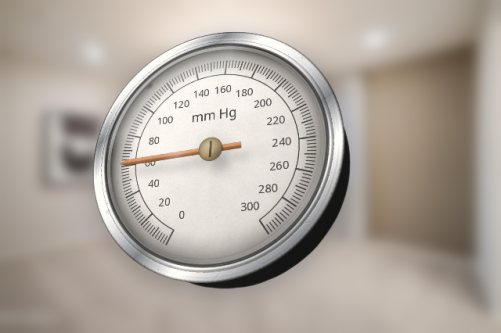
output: value=60 unit=mmHg
